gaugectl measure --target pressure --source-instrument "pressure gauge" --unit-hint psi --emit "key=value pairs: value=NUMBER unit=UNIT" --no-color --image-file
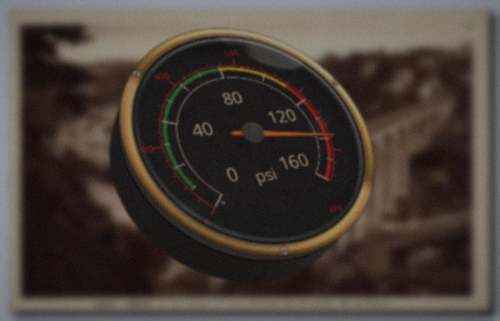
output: value=140 unit=psi
